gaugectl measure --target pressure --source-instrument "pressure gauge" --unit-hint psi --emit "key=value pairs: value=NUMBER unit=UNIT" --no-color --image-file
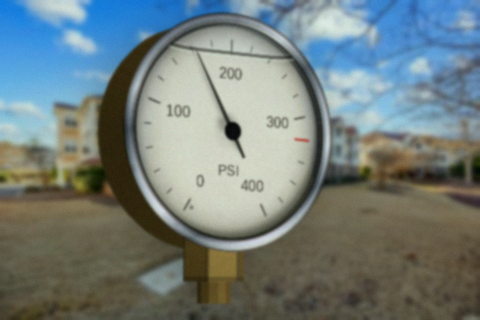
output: value=160 unit=psi
